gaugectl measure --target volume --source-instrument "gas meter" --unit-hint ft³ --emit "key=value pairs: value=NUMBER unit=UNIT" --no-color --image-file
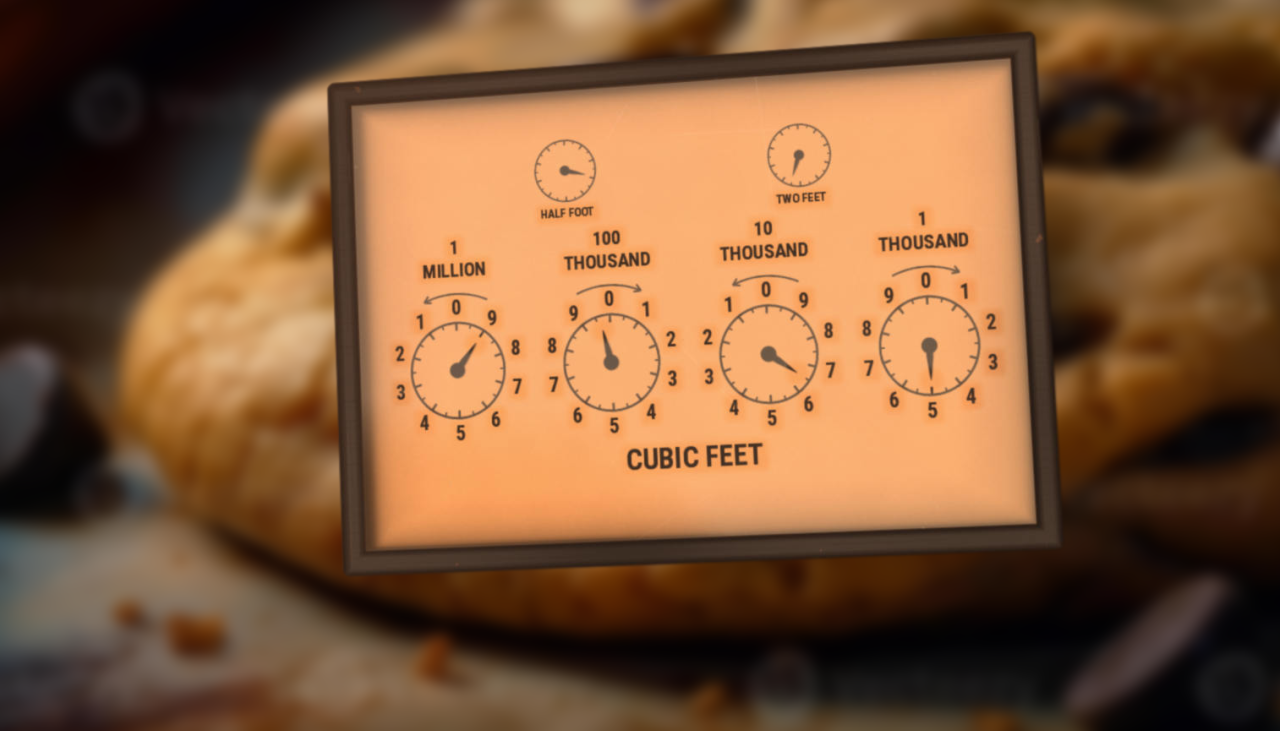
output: value=896500 unit=ft³
